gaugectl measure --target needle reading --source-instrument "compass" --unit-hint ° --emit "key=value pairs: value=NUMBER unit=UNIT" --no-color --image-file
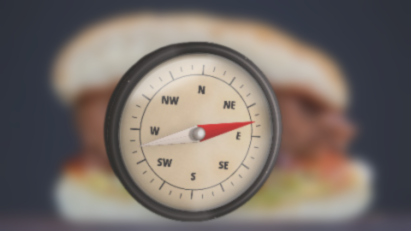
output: value=75 unit=°
